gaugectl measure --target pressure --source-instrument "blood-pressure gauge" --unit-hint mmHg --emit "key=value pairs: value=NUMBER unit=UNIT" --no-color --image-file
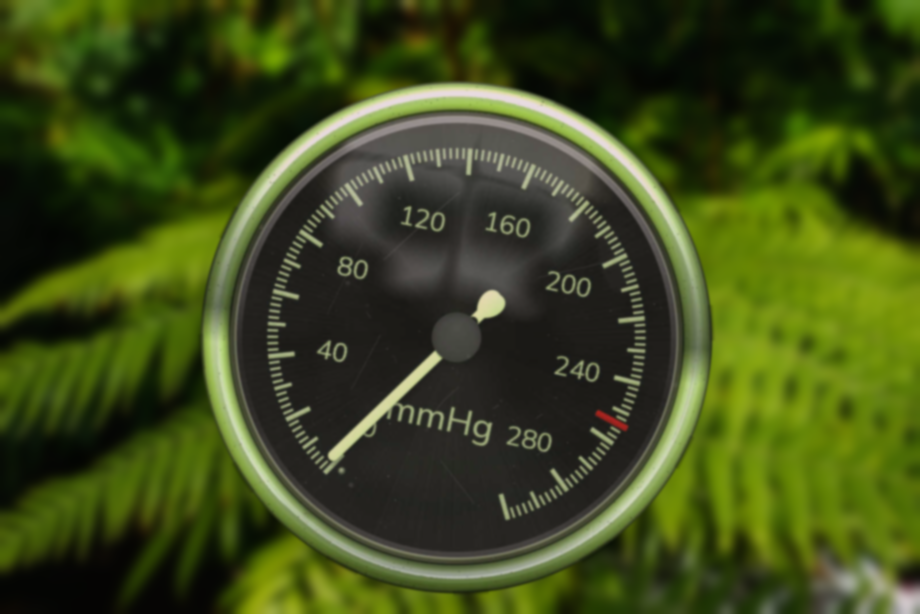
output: value=2 unit=mmHg
